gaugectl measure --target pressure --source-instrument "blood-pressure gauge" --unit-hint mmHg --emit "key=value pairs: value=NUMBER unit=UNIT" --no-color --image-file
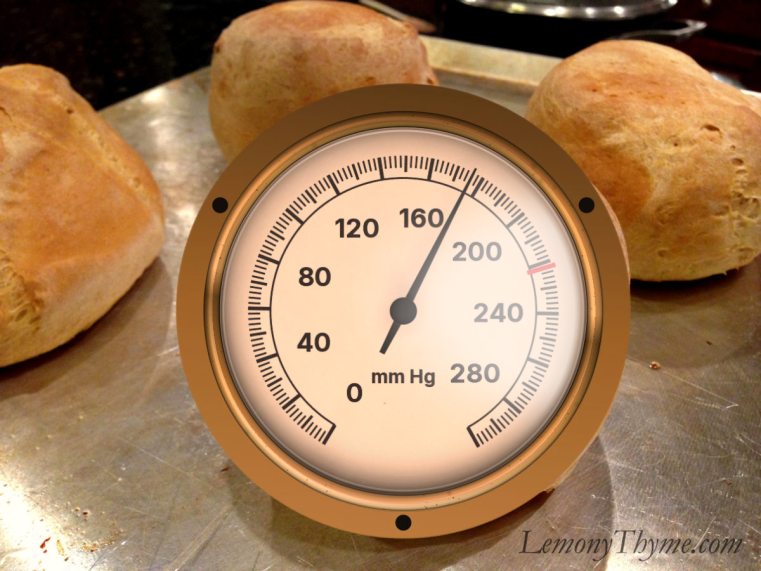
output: value=176 unit=mmHg
